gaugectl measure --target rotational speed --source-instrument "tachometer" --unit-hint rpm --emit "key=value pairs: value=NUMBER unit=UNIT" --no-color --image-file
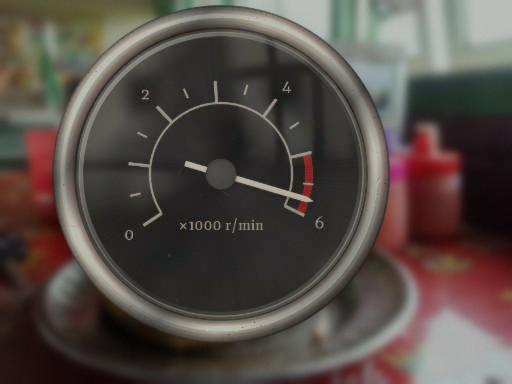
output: value=5750 unit=rpm
